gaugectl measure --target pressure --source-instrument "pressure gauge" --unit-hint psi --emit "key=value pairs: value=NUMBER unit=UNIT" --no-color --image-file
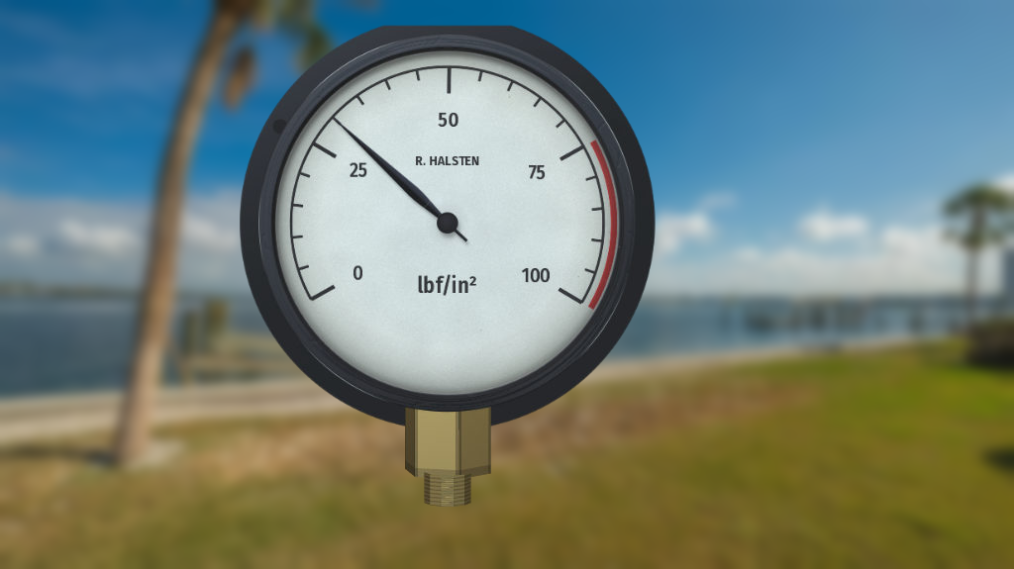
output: value=30 unit=psi
